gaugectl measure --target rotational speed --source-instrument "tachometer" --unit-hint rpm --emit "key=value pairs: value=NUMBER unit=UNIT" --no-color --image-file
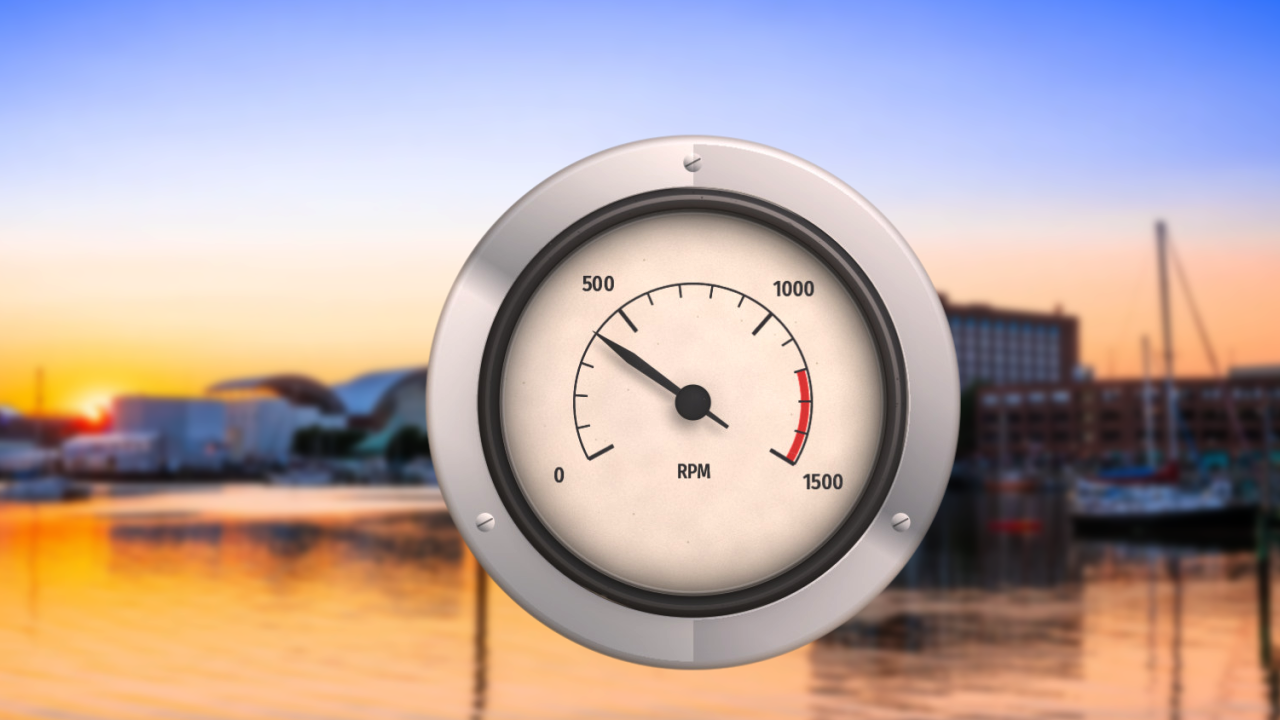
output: value=400 unit=rpm
